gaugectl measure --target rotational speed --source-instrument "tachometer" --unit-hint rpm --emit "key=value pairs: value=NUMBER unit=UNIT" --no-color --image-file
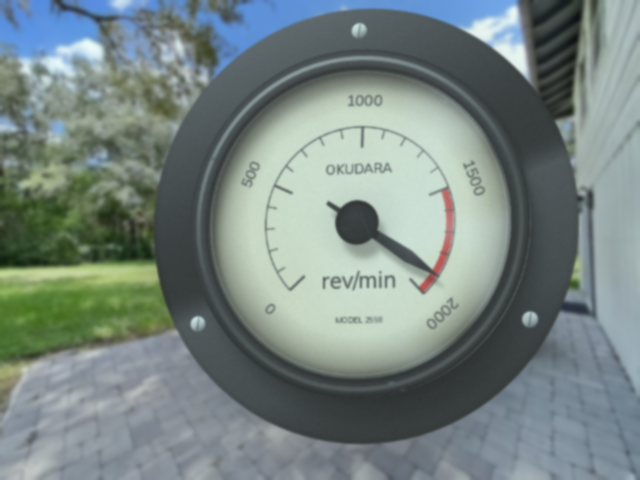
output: value=1900 unit=rpm
